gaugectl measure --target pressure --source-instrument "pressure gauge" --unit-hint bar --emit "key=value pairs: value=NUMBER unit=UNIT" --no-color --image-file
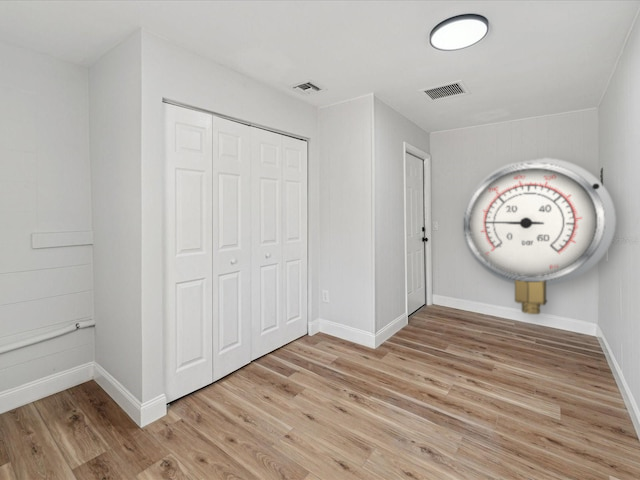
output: value=10 unit=bar
